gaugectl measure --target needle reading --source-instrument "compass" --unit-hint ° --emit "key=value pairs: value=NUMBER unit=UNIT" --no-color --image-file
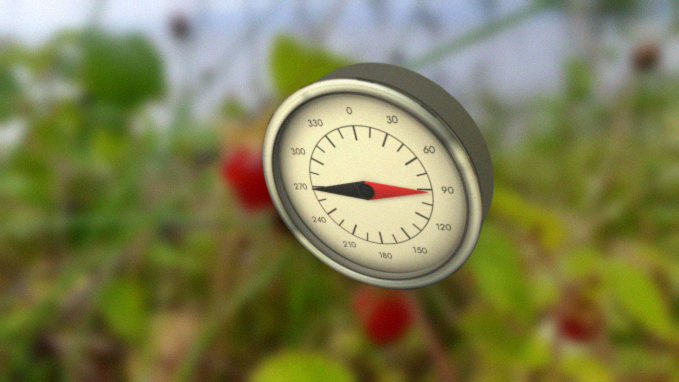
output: value=90 unit=°
